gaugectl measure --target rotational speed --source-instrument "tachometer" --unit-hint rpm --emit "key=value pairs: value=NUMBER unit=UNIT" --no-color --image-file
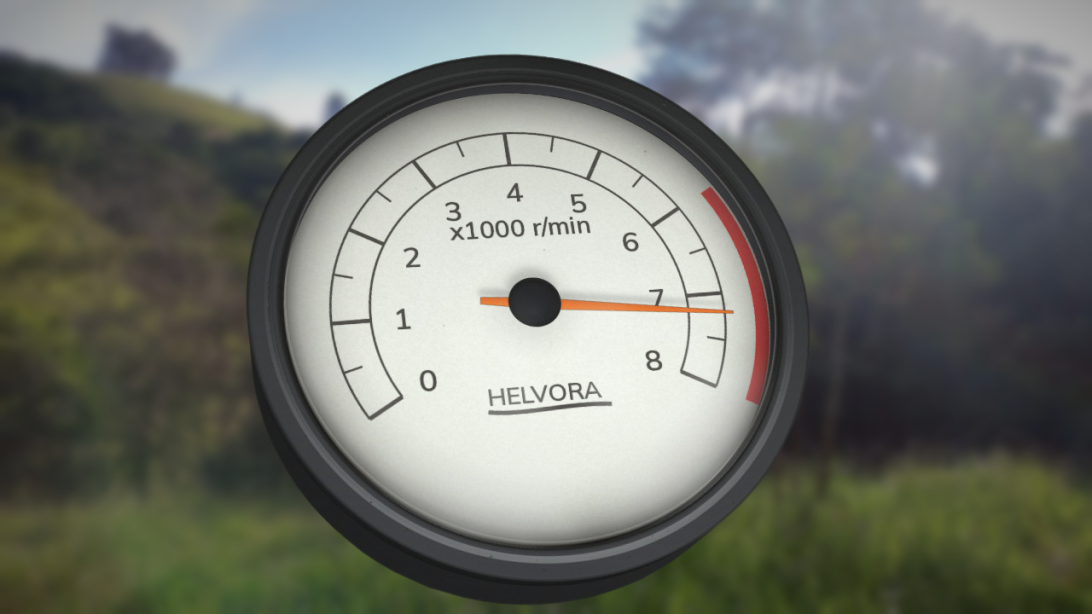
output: value=7250 unit=rpm
